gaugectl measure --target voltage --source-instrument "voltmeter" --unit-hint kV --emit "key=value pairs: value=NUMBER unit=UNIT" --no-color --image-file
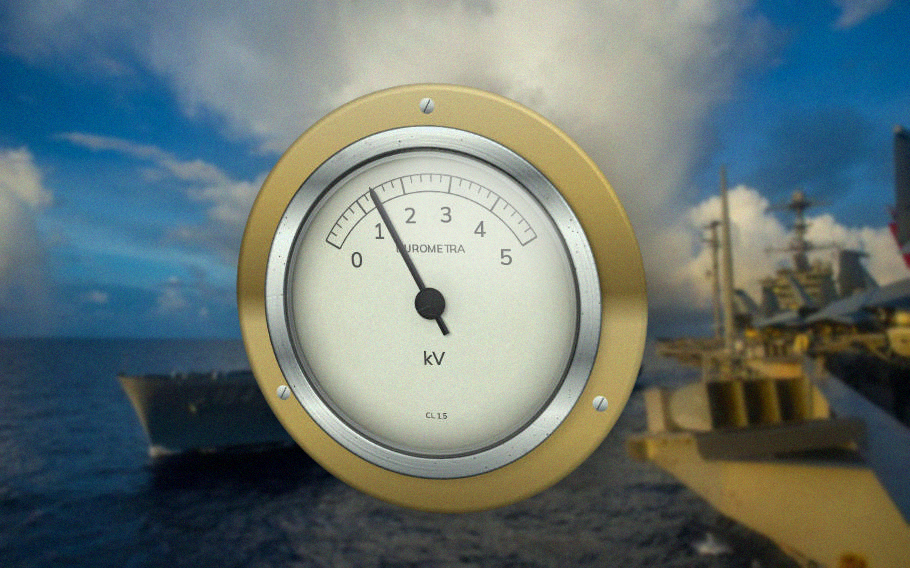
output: value=1.4 unit=kV
